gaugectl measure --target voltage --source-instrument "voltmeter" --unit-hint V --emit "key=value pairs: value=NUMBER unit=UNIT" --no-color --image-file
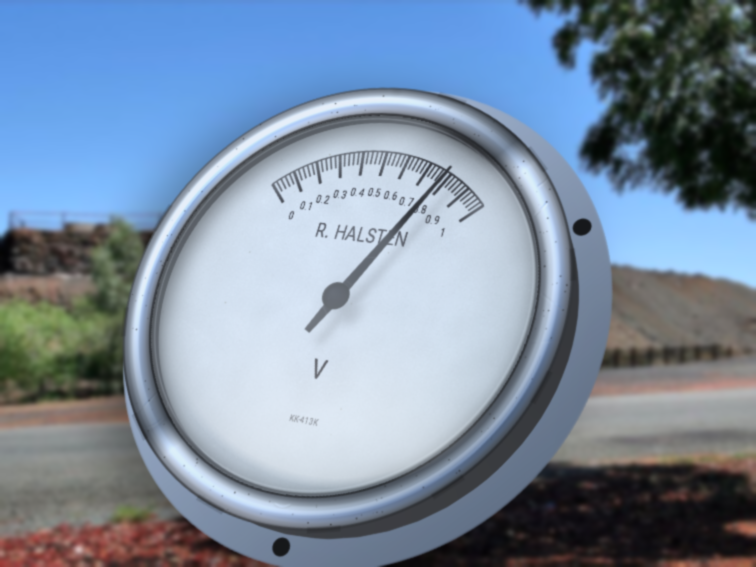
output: value=0.8 unit=V
